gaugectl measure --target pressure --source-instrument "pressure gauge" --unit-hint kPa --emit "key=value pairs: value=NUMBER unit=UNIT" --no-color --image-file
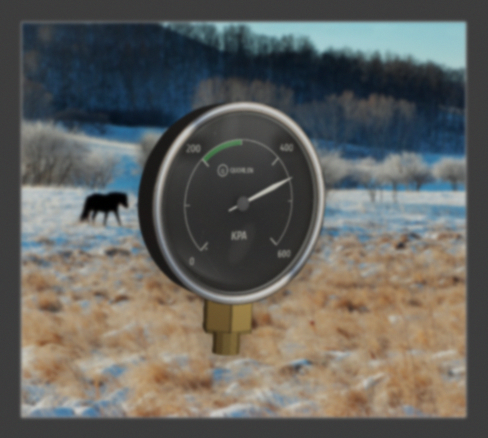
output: value=450 unit=kPa
